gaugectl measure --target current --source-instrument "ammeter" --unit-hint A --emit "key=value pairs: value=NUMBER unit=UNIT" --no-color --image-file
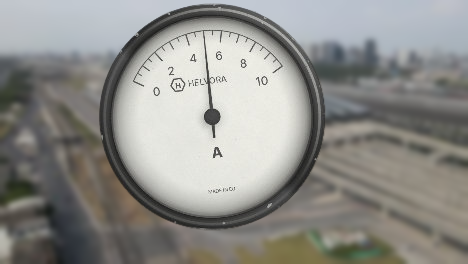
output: value=5 unit=A
